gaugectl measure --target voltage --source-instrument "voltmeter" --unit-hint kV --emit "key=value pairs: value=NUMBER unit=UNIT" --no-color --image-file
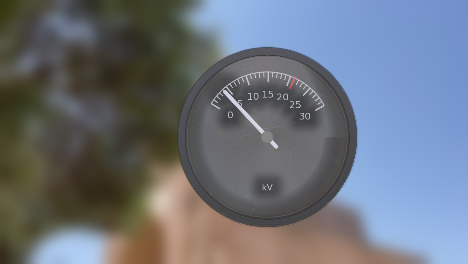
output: value=4 unit=kV
